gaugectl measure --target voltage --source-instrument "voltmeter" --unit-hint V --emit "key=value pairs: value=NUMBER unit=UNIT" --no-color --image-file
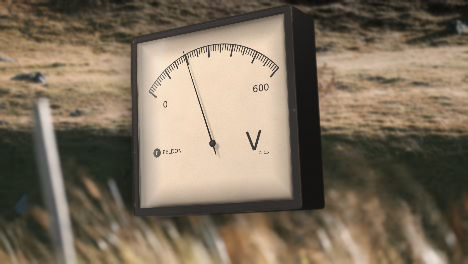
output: value=200 unit=V
